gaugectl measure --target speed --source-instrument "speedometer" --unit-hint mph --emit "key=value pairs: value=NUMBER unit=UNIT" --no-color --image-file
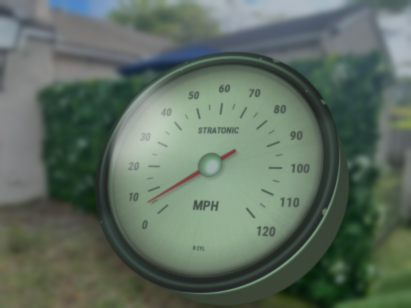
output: value=5 unit=mph
